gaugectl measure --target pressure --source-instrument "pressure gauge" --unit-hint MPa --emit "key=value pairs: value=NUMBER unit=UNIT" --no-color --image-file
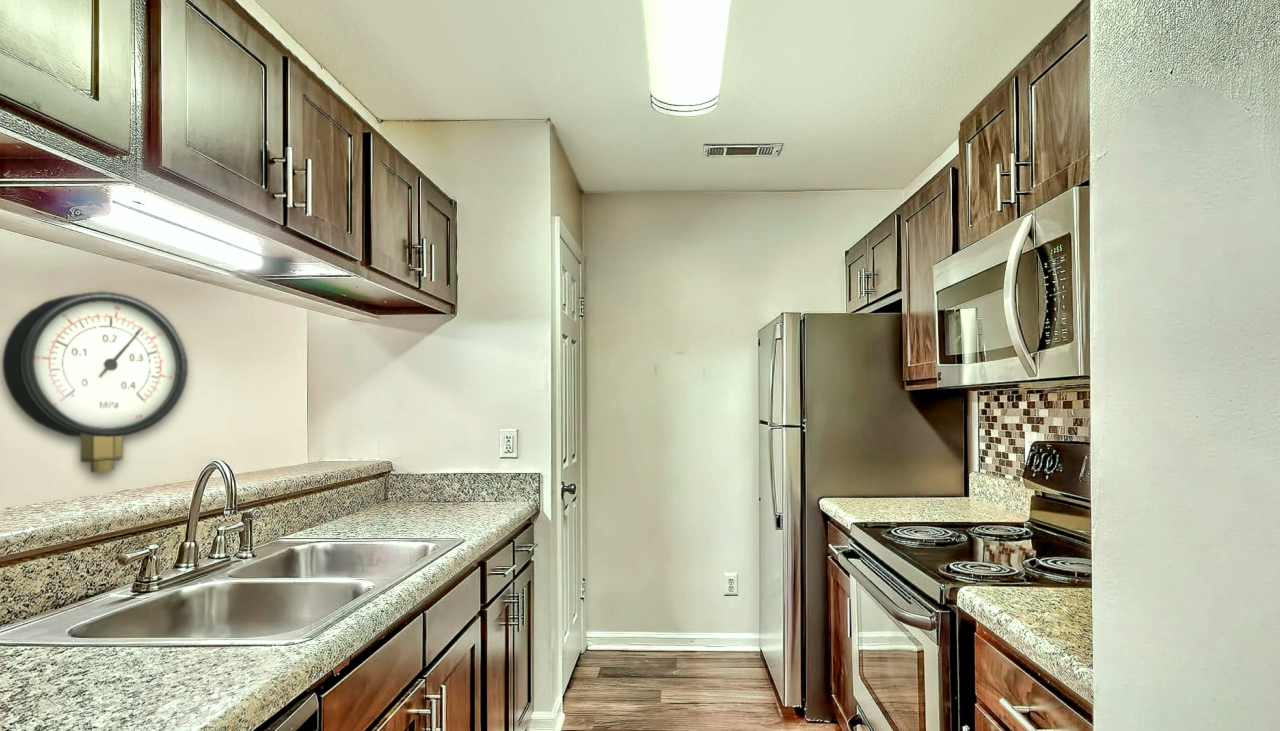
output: value=0.25 unit=MPa
